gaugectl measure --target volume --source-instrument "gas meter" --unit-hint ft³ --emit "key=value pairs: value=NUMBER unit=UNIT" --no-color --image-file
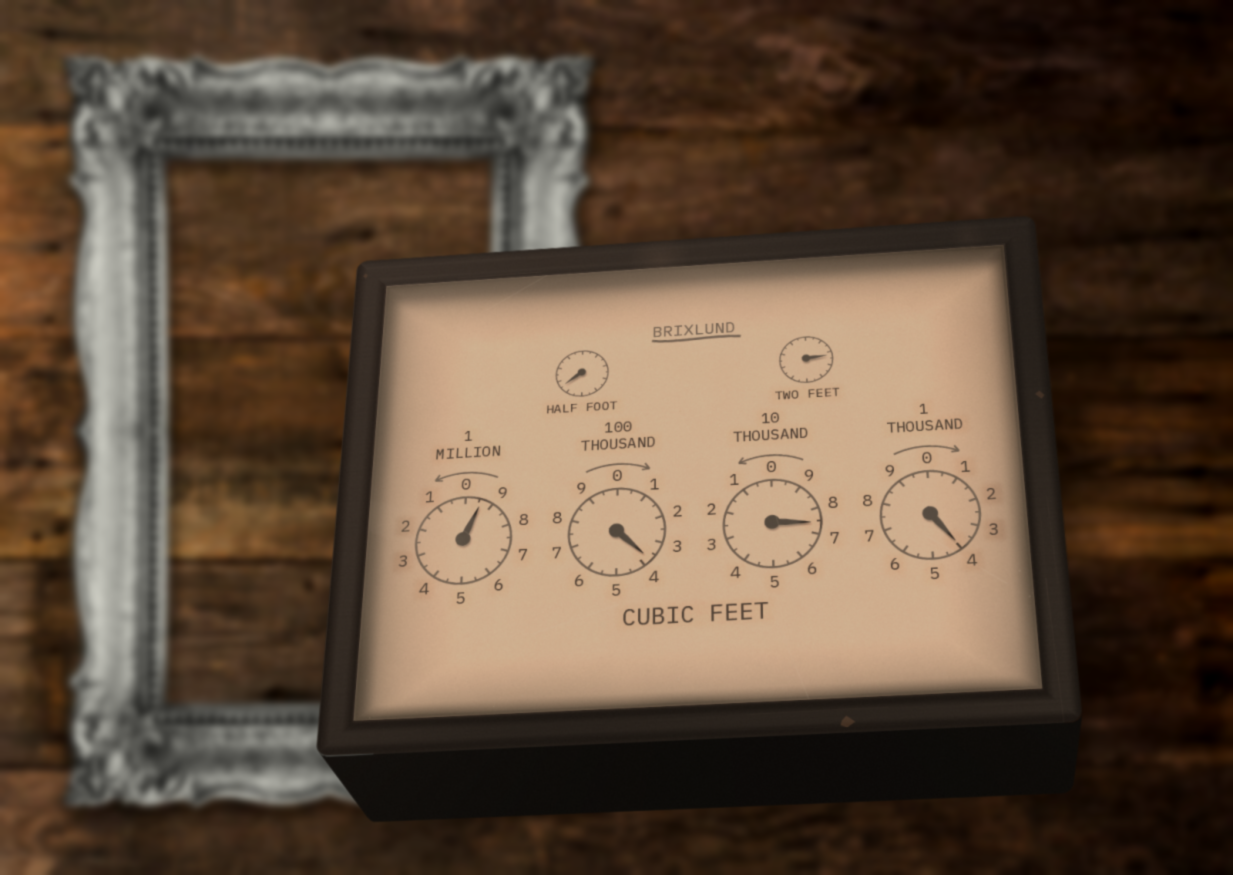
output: value=937400 unit=ft³
